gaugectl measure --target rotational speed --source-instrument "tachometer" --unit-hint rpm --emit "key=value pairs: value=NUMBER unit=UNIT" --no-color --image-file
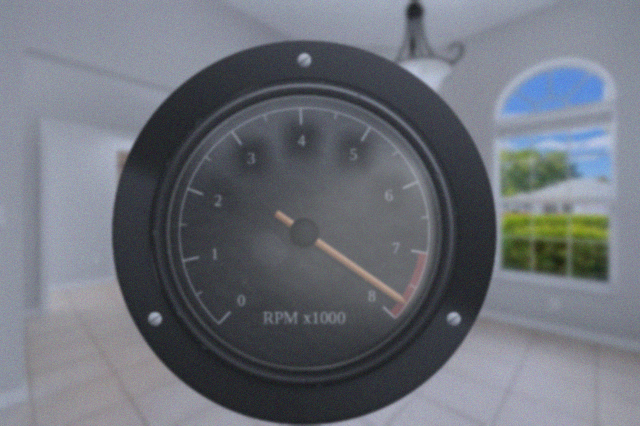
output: value=7750 unit=rpm
